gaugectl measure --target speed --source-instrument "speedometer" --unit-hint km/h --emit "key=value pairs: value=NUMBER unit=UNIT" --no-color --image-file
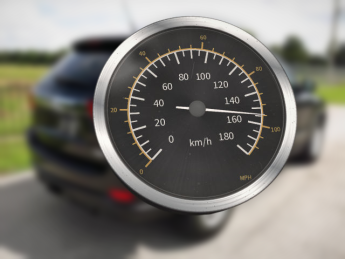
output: value=155 unit=km/h
